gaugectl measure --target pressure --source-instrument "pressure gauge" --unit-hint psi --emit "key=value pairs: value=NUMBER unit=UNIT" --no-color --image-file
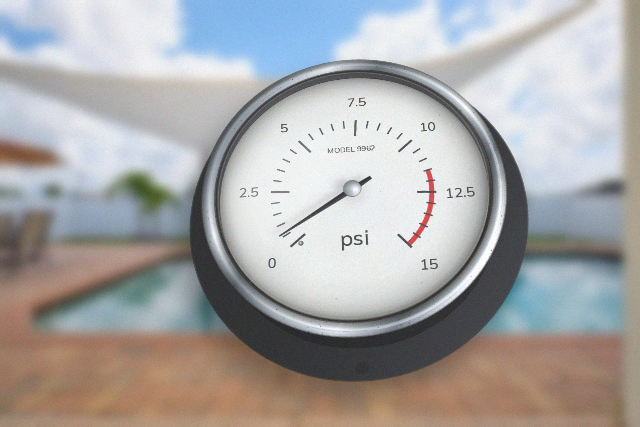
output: value=0.5 unit=psi
